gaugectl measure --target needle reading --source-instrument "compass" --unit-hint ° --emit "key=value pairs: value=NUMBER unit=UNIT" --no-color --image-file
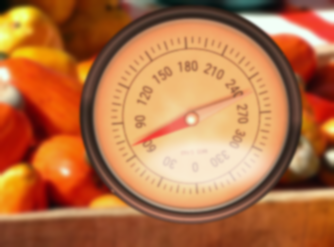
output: value=70 unit=°
